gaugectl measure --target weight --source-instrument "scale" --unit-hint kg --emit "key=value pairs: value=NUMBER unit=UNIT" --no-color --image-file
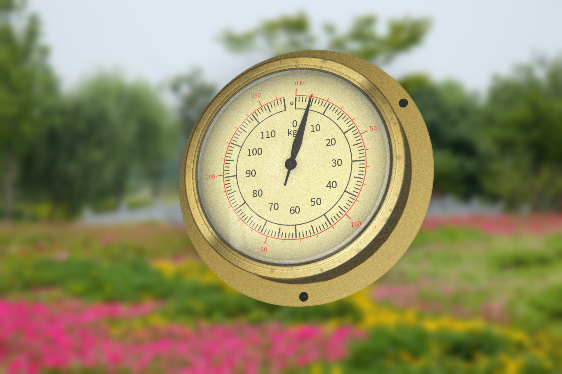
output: value=5 unit=kg
